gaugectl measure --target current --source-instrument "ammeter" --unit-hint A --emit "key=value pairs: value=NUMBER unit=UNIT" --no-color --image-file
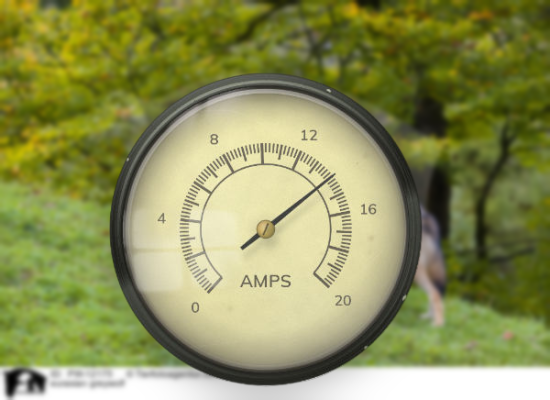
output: value=14 unit=A
